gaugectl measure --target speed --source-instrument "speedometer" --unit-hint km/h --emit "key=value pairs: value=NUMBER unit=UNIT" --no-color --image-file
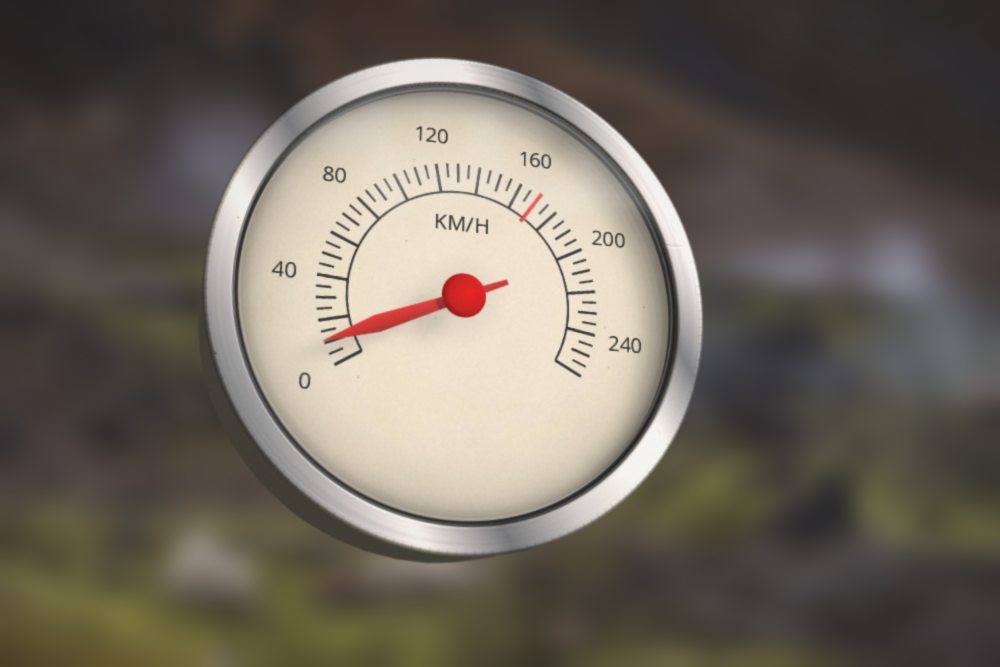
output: value=10 unit=km/h
